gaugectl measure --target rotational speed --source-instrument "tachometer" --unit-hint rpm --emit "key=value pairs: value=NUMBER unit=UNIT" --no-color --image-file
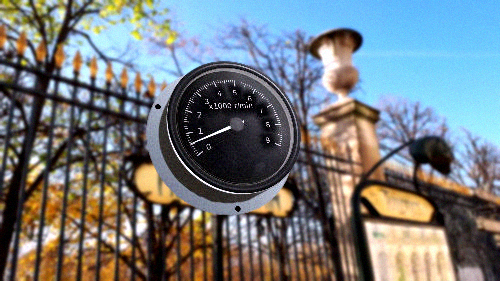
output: value=500 unit=rpm
